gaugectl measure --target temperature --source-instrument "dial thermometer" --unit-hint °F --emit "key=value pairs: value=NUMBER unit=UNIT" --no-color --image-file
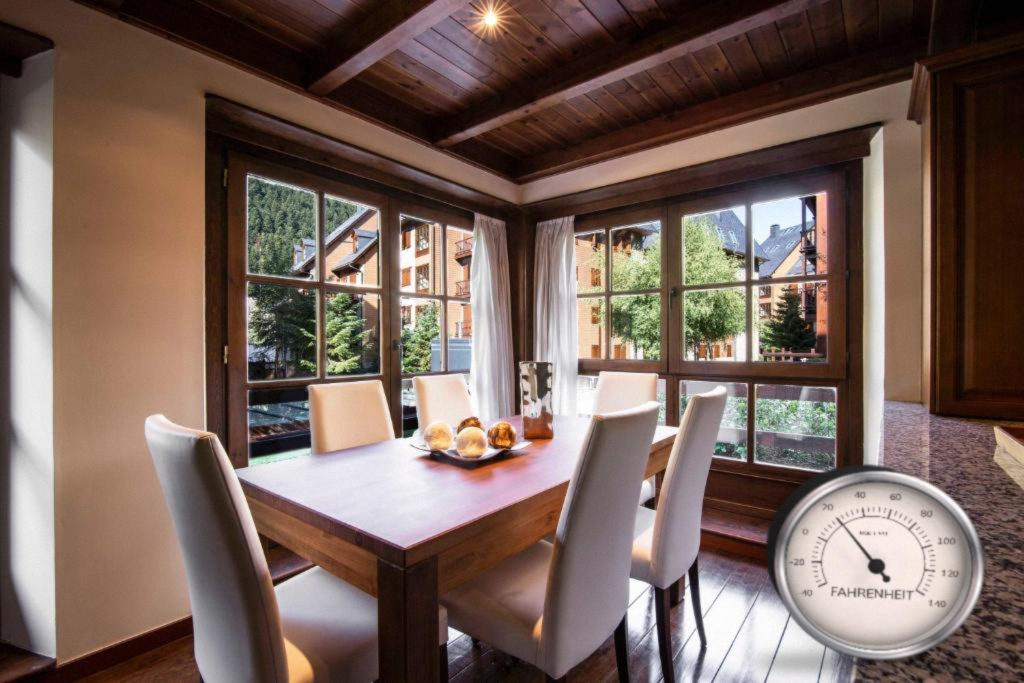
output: value=20 unit=°F
